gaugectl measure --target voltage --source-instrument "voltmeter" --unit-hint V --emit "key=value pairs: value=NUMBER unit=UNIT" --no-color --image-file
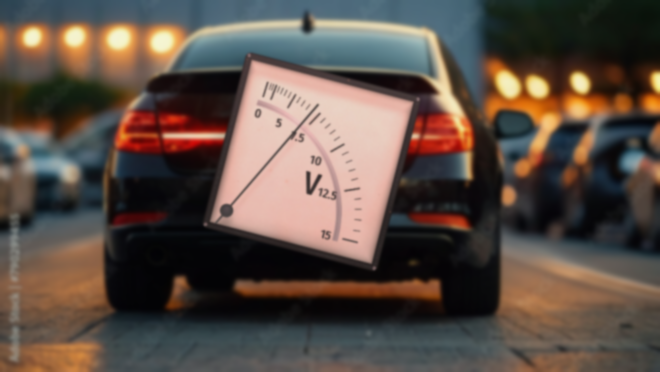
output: value=7 unit=V
